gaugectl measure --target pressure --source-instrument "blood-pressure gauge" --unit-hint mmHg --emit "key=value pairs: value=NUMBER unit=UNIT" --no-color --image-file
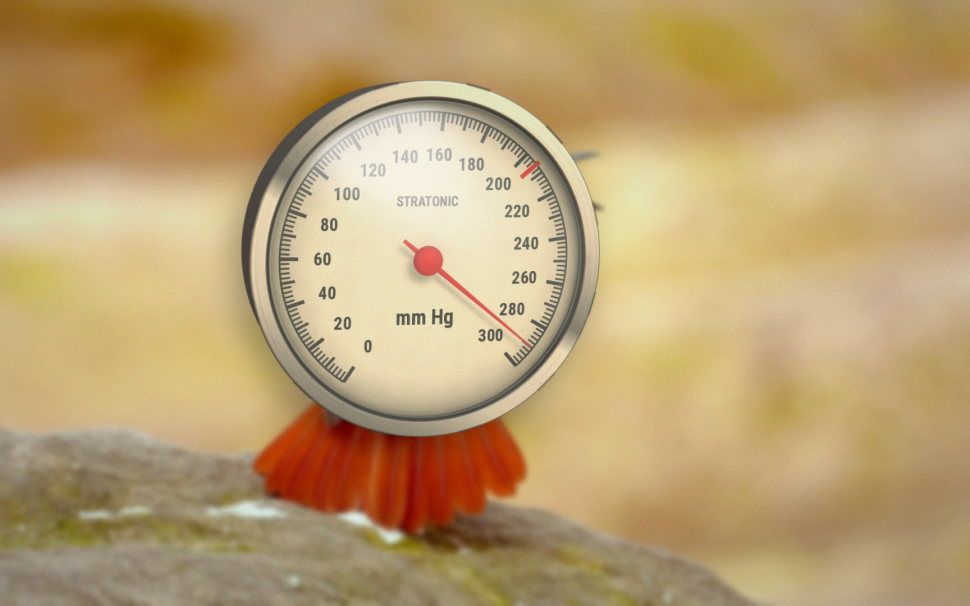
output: value=290 unit=mmHg
